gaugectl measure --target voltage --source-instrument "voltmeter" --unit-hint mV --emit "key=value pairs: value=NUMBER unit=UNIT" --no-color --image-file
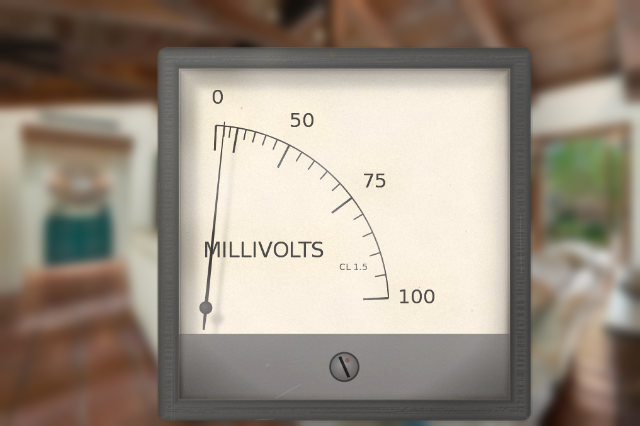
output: value=15 unit=mV
